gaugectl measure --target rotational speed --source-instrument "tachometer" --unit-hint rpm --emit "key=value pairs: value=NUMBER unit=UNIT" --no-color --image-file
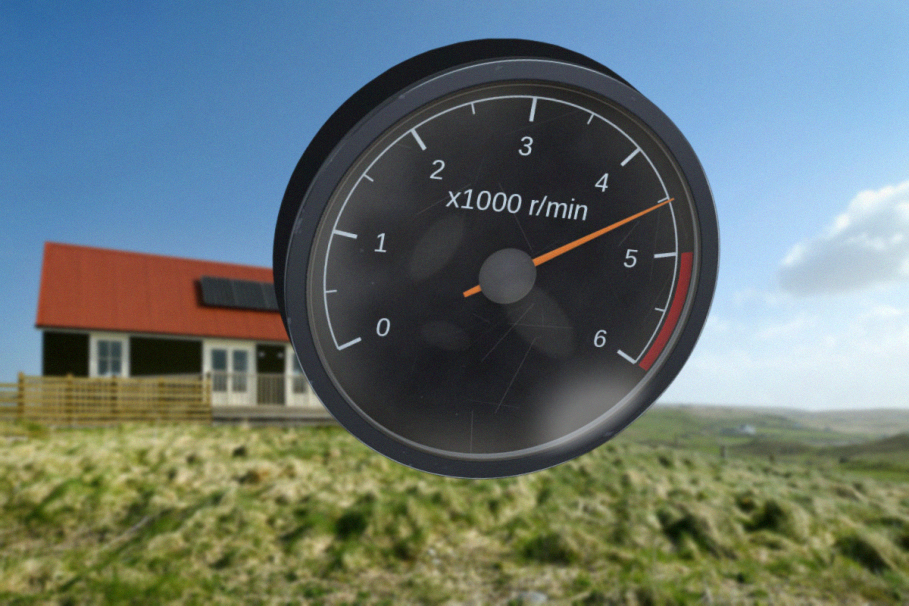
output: value=4500 unit=rpm
